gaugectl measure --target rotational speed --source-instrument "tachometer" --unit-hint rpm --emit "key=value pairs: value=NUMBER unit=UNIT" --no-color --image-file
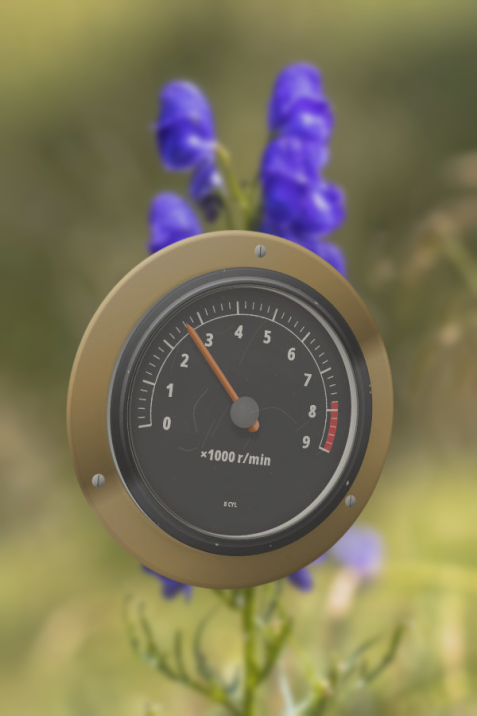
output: value=2600 unit=rpm
